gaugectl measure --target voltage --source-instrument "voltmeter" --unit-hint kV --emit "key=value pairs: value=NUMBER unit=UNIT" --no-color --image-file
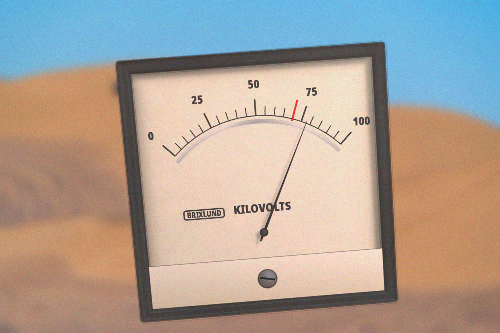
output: value=77.5 unit=kV
